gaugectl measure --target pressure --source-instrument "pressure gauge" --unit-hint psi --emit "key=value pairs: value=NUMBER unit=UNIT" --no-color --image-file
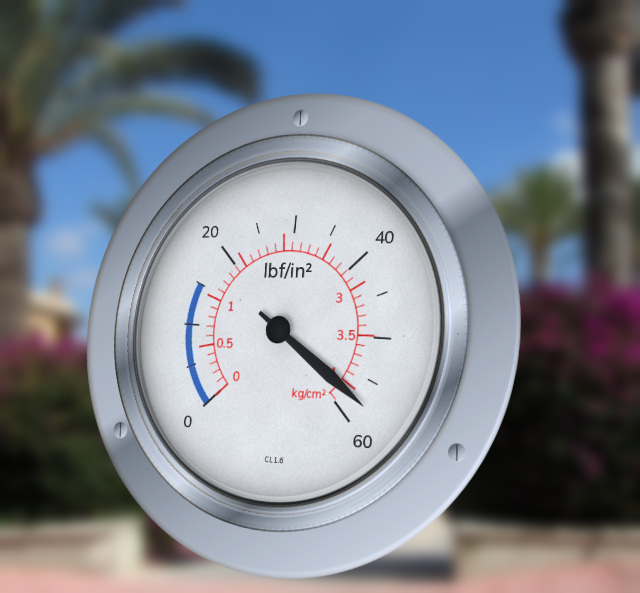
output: value=57.5 unit=psi
